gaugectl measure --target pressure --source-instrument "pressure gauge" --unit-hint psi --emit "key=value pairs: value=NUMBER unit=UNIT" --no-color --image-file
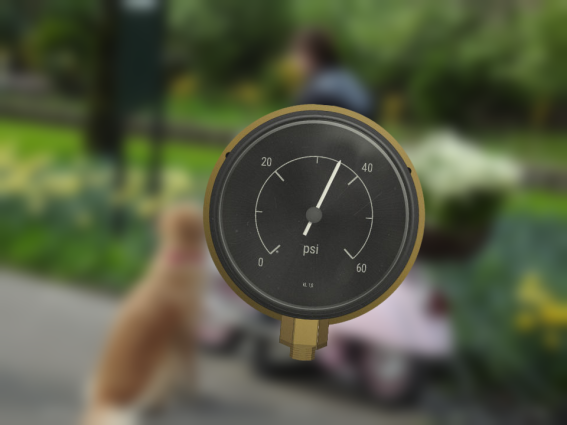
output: value=35 unit=psi
